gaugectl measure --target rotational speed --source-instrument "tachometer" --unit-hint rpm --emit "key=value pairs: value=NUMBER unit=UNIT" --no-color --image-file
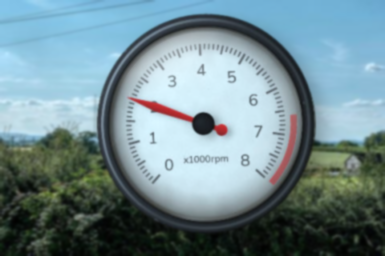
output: value=2000 unit=rpm
